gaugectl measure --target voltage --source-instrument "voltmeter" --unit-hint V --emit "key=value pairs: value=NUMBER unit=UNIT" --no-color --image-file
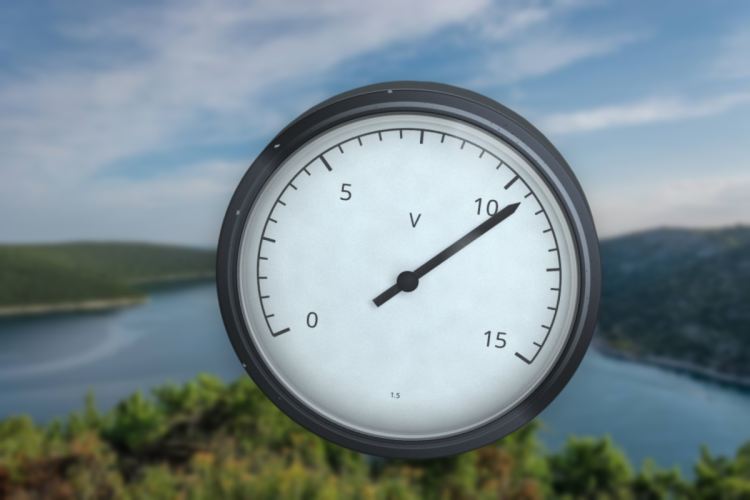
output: value=10.5 unit=V
